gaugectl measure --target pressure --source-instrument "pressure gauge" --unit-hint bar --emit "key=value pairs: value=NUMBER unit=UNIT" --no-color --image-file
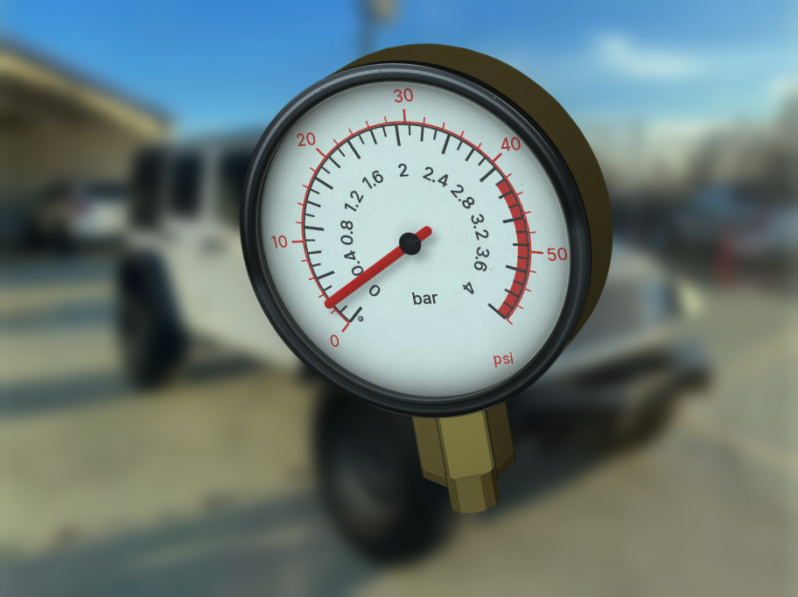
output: value=0.2 unit=bar
